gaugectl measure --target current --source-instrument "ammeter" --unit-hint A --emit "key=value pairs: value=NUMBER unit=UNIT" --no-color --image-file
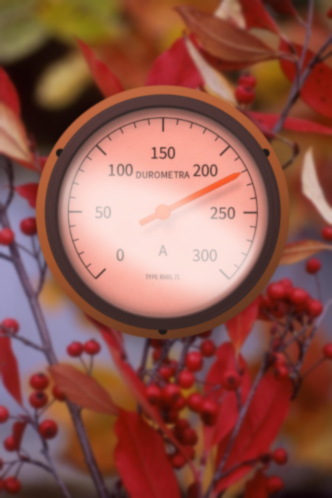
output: value=220 unit=A
